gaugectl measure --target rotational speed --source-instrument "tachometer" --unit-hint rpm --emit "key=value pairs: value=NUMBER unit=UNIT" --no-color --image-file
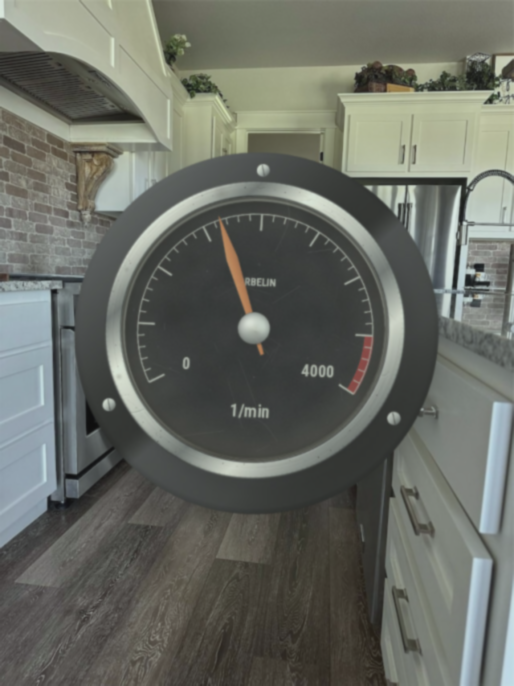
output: value=1650 unit=rpm
